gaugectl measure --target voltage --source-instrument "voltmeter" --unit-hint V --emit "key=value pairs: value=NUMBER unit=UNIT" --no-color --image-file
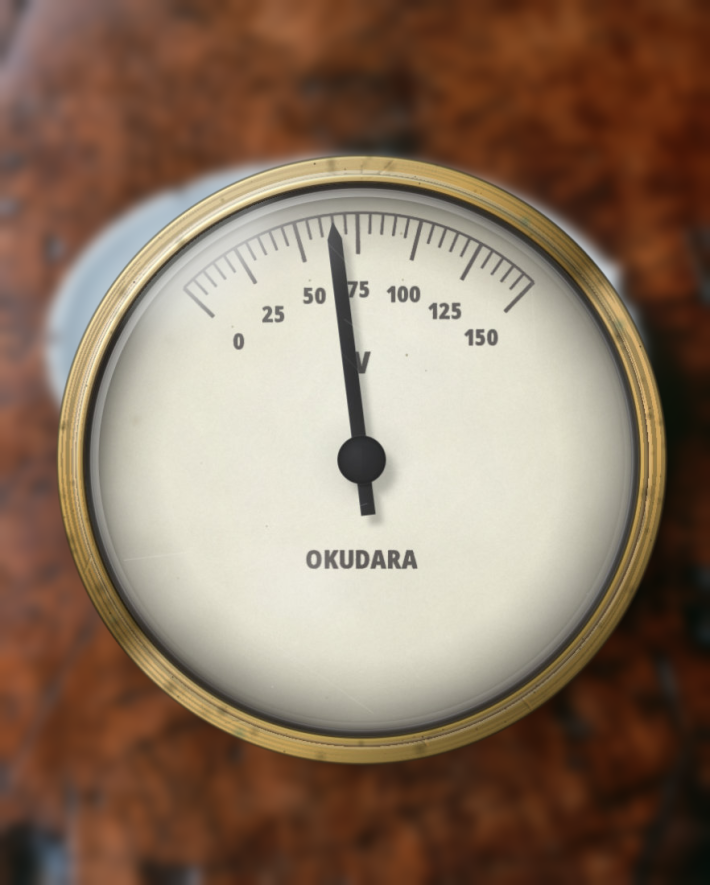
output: value=65 unit=V
